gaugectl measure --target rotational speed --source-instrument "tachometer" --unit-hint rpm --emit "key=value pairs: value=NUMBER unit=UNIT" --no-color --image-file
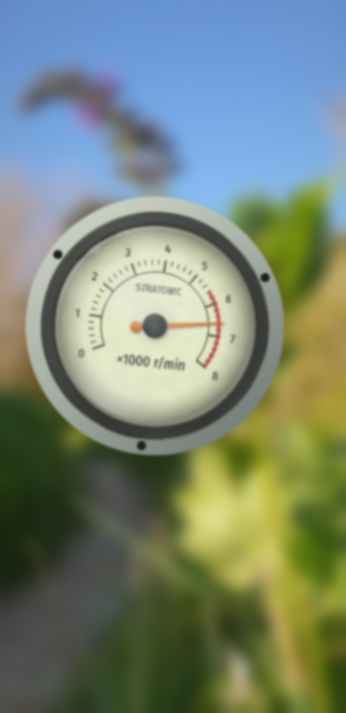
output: value=6600 unit=rpm
